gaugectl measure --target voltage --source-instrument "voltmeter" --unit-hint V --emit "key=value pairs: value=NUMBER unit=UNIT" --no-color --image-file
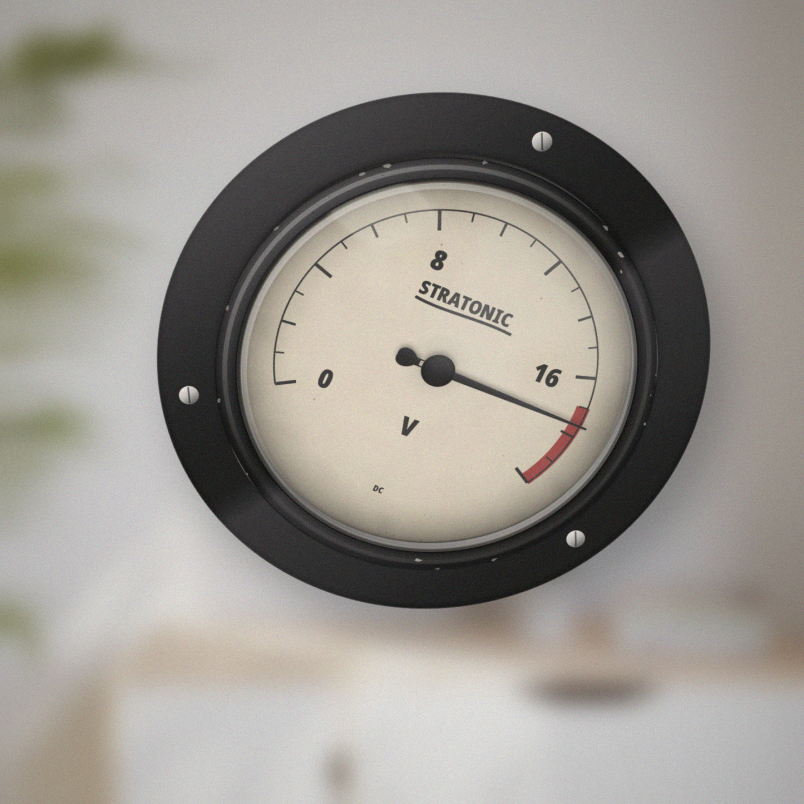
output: value=17.5 unit=V
